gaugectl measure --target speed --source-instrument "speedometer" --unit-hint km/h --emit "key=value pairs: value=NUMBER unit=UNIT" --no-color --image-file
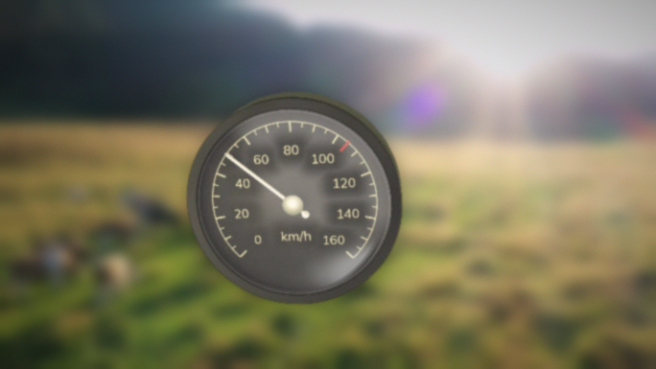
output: value=50 unit=km/h
